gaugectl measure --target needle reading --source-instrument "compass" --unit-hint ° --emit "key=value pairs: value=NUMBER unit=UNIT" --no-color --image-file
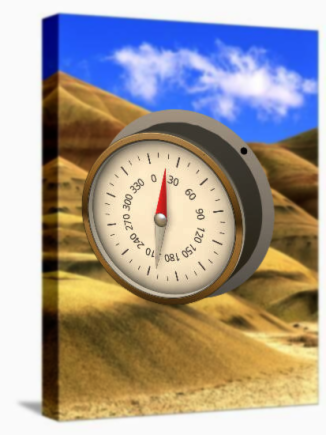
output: value=20 unit=°
